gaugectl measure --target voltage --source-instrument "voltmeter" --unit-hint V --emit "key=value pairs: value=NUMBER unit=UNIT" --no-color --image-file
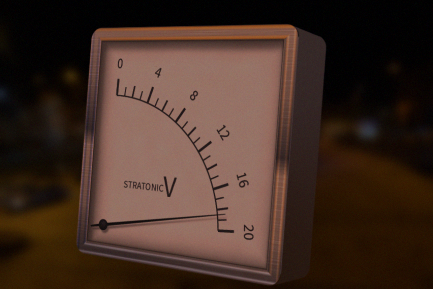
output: value=18.5 unit=V
